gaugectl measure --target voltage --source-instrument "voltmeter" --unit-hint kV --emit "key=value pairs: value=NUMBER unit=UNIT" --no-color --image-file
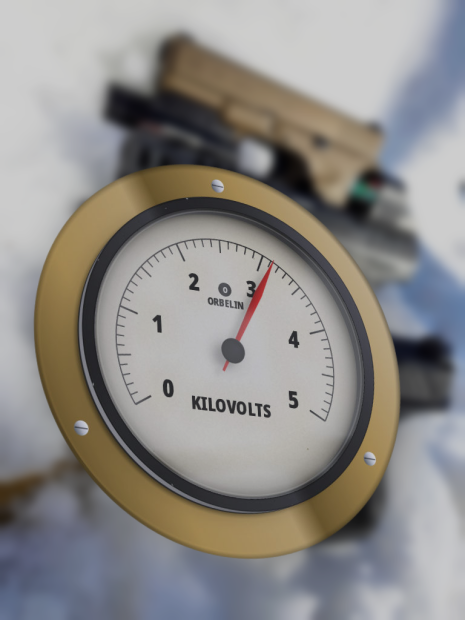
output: value=3.1 unit=kV
